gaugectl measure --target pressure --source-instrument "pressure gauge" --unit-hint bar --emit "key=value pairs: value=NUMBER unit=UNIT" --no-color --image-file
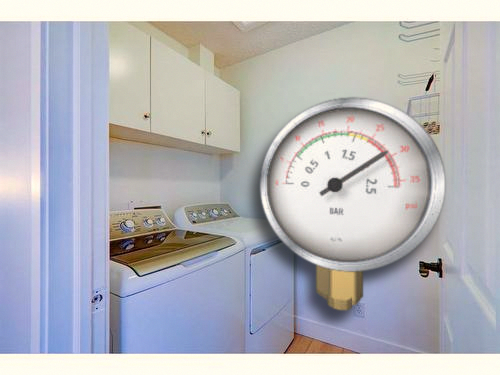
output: value=2 unit=bar
